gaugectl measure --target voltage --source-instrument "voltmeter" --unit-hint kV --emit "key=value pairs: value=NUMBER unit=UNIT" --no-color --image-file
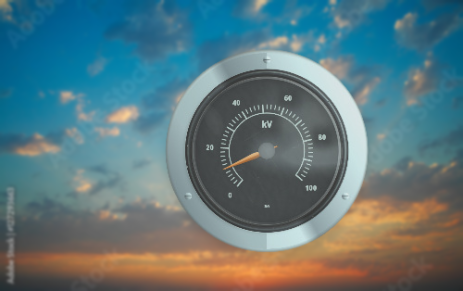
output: value=10 unit=kV
